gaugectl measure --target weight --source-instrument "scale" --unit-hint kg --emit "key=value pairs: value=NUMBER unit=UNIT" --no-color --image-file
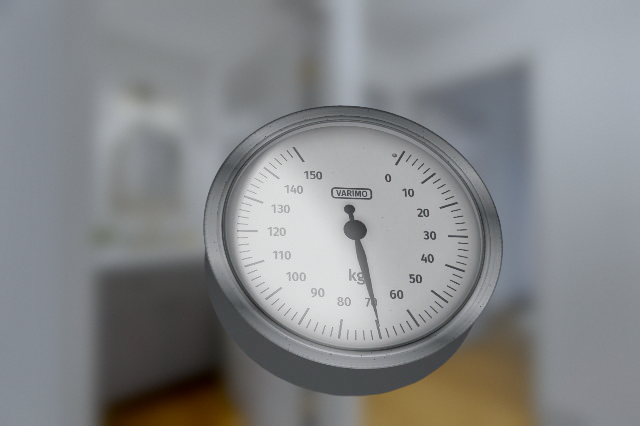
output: value=70 unit=kg
